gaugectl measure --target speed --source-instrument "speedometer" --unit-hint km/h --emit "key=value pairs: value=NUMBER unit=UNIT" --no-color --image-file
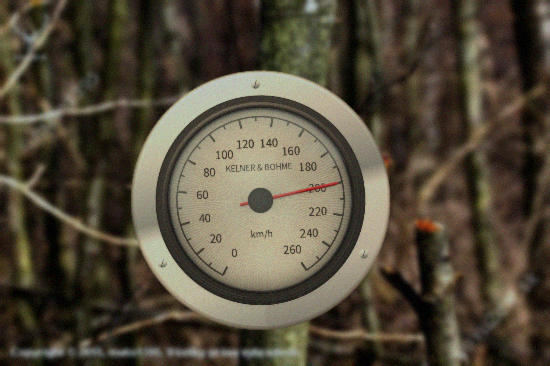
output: value=200 unit=km/h
